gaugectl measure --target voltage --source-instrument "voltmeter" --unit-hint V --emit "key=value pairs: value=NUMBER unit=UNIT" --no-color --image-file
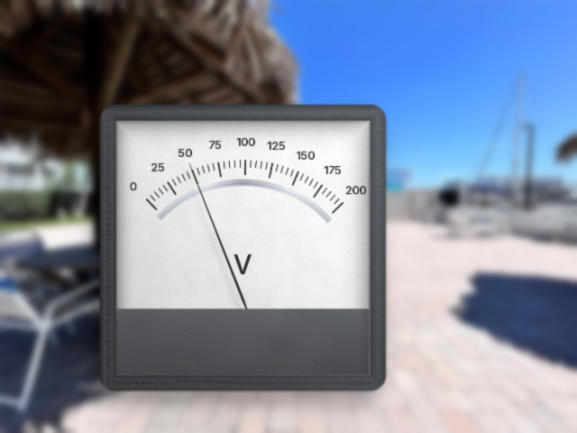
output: value=50 unit=V
